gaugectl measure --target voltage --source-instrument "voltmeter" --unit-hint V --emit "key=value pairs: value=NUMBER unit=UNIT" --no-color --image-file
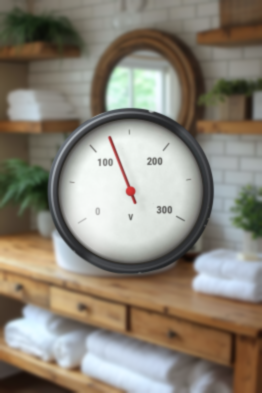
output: value=125 unit=V
